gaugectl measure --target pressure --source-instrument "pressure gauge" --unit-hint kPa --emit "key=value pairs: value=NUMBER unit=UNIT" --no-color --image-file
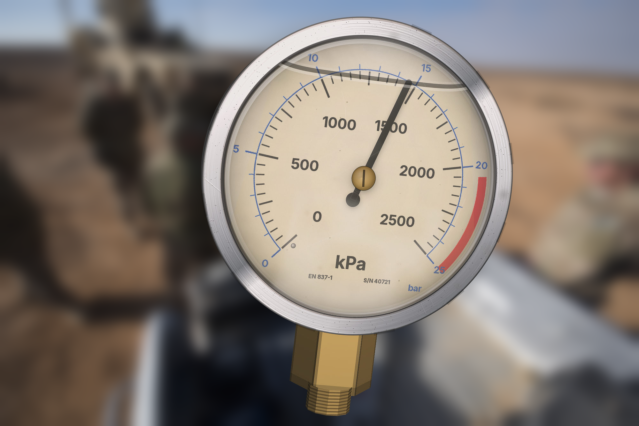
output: value=1450 unit=kPa
